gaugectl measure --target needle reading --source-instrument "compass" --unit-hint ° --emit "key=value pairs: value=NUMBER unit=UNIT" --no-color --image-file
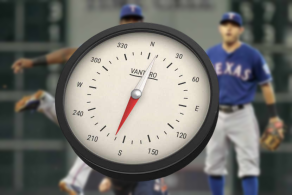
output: value=190 unit=°
